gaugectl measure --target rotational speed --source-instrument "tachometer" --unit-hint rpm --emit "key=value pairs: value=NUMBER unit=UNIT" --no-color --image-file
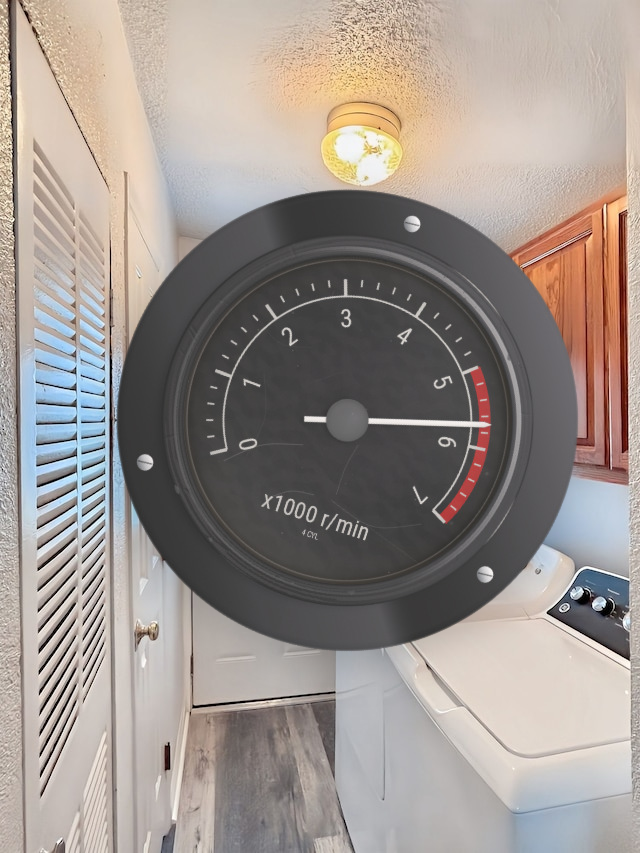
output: value=5700 unit=rpm
